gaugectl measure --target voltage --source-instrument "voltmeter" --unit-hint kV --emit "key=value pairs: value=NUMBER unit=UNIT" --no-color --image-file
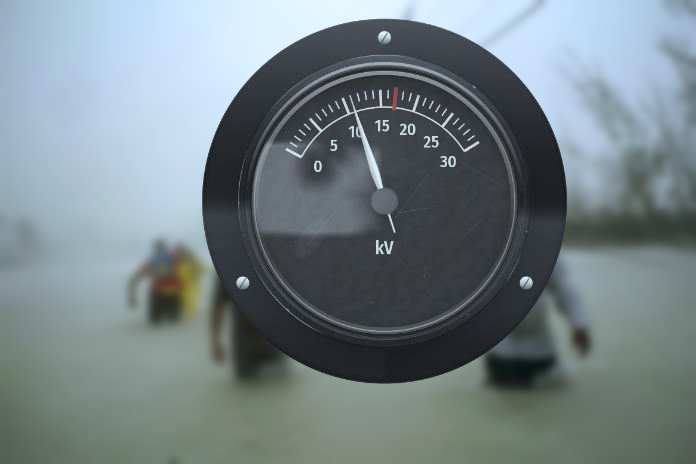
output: value=11 unit=kV
